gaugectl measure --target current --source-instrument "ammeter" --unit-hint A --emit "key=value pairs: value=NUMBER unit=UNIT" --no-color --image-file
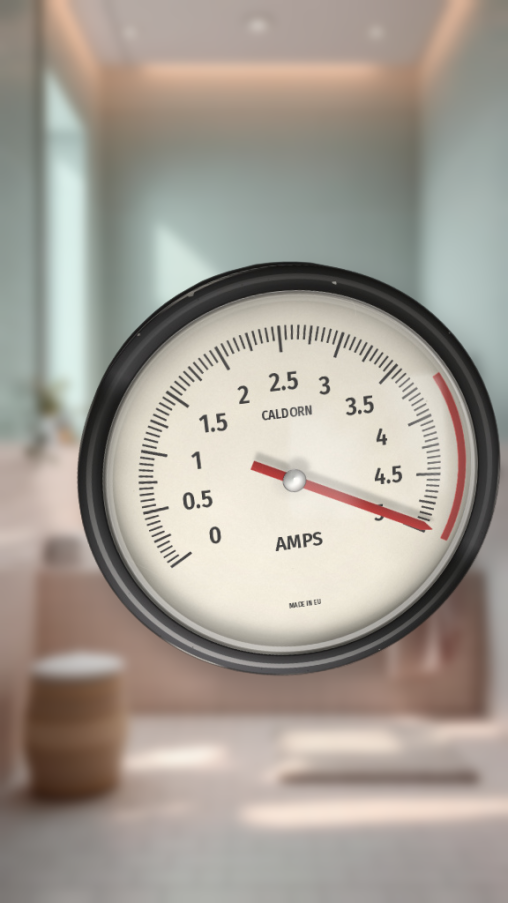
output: value=4.95 unit=A
